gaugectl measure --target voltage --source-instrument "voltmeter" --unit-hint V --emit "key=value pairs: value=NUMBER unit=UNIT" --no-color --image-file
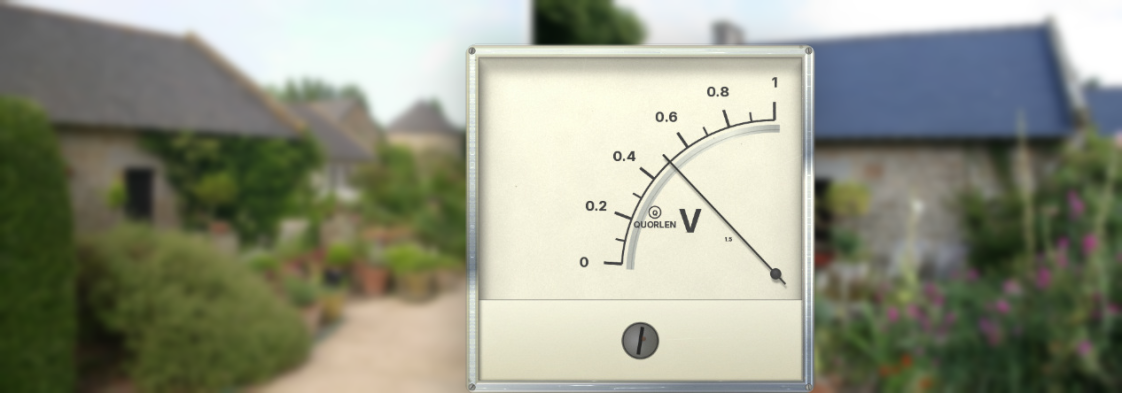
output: value=0.5 unit=V
